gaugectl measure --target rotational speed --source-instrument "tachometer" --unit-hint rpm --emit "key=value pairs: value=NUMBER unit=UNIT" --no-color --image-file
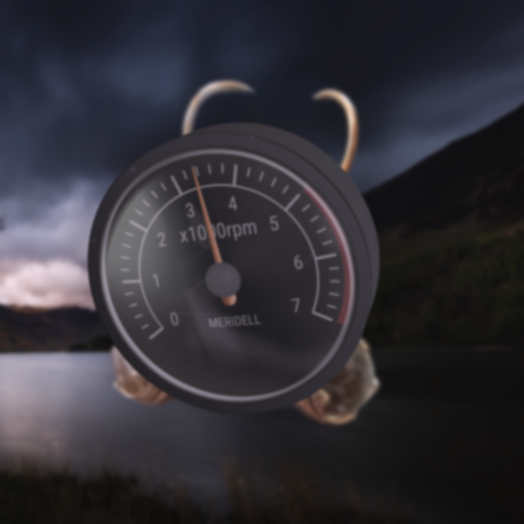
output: value=3400 unit=rpm
